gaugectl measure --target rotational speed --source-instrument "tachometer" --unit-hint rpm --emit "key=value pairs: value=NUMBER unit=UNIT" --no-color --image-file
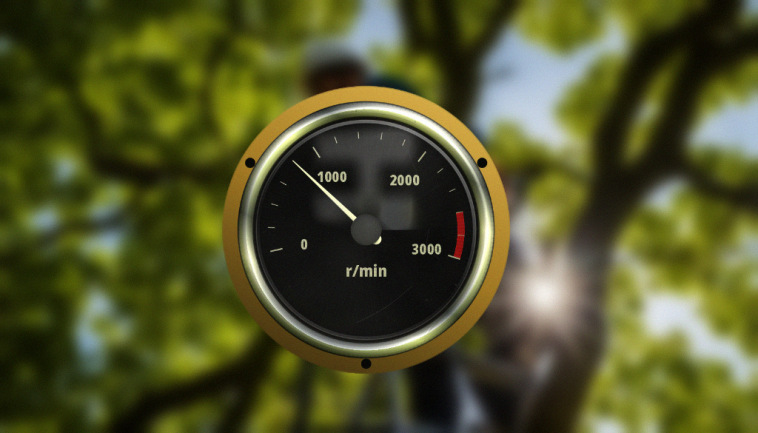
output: value=800 unit=rpm
